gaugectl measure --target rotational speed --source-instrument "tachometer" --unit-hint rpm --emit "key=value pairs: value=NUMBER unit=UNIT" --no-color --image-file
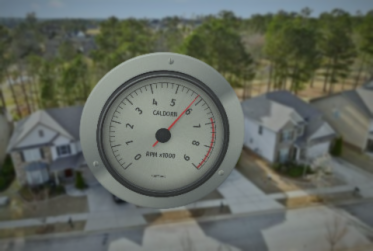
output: value=5800 unit=rpm
